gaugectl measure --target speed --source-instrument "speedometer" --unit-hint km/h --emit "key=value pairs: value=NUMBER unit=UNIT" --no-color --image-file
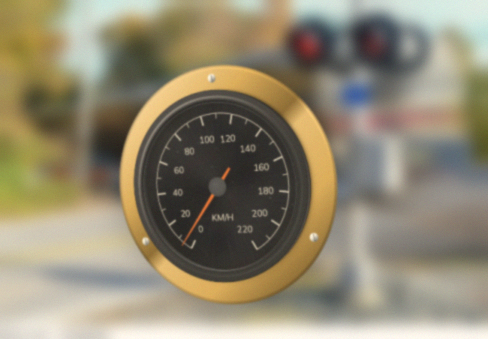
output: value=5 unit=km/h
